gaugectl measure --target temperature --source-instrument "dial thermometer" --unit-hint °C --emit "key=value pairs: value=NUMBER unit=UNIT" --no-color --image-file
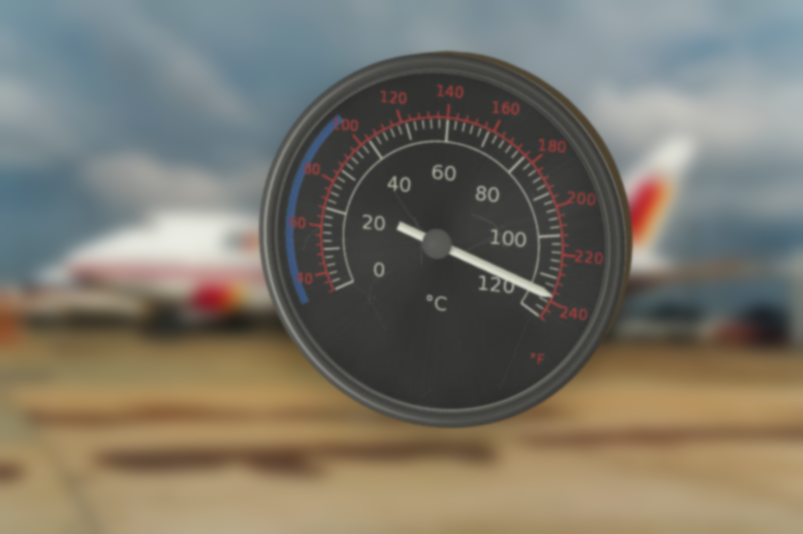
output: value=114 unit=°C
